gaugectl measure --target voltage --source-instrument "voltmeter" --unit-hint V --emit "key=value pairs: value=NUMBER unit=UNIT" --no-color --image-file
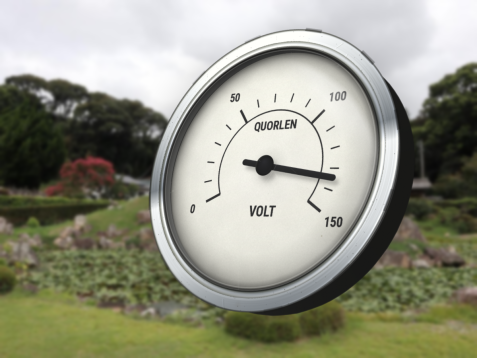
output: value=135 unit=V
